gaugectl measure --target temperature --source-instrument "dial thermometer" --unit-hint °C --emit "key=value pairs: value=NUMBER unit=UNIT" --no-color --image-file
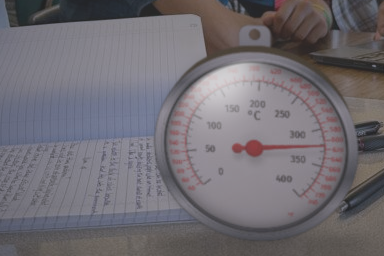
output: value=320 unit=°C
